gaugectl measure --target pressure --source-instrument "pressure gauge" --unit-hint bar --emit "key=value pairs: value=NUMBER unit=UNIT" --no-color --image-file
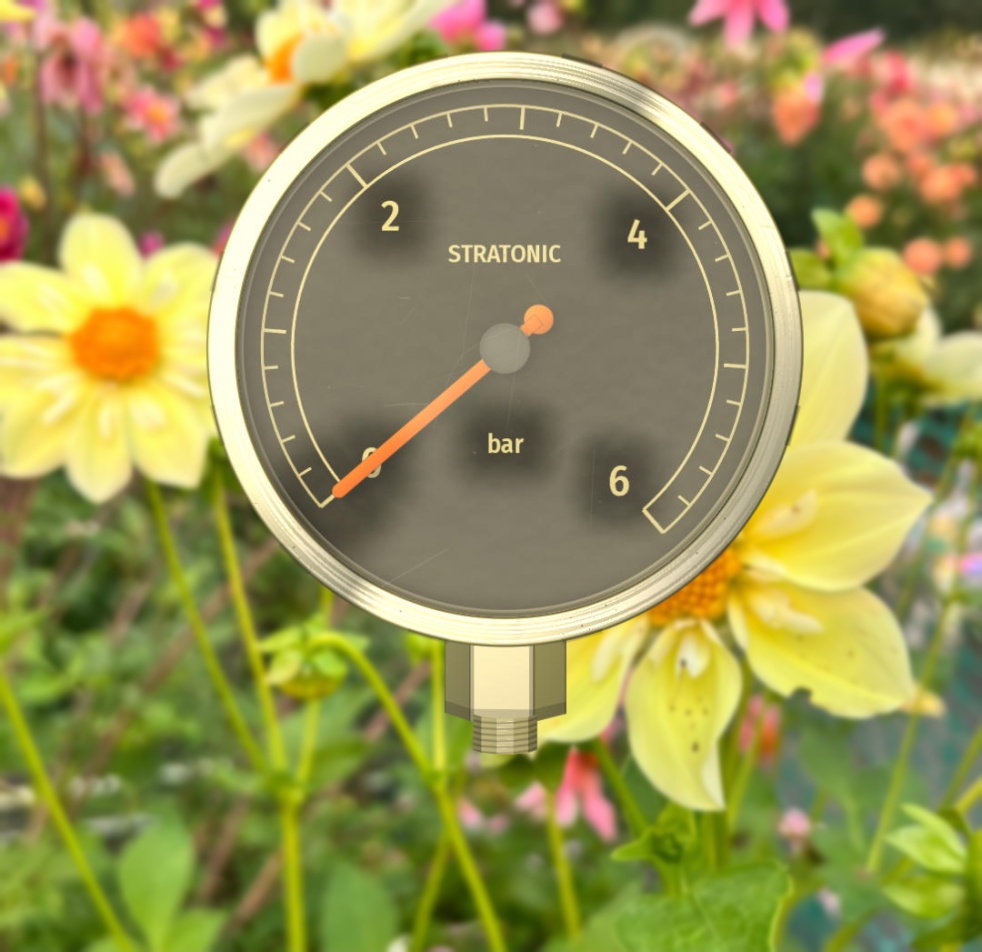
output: value=0 unit=bar
